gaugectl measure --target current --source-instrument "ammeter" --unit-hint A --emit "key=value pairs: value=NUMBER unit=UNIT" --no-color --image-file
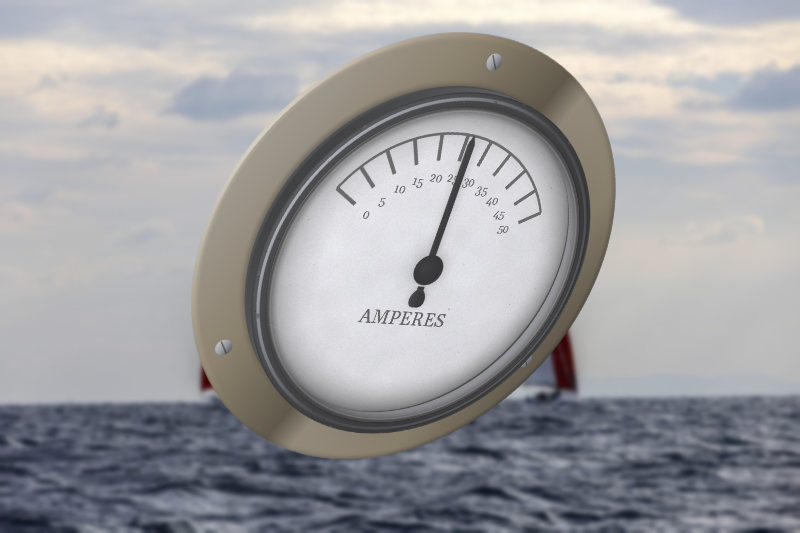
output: value=25 unit=A
